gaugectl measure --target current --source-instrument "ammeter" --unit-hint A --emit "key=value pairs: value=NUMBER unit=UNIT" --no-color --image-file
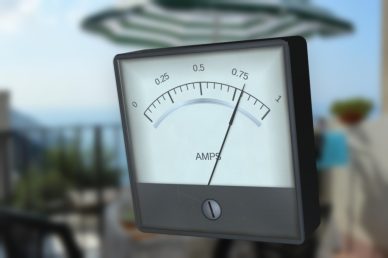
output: value=0.8 unit=A
